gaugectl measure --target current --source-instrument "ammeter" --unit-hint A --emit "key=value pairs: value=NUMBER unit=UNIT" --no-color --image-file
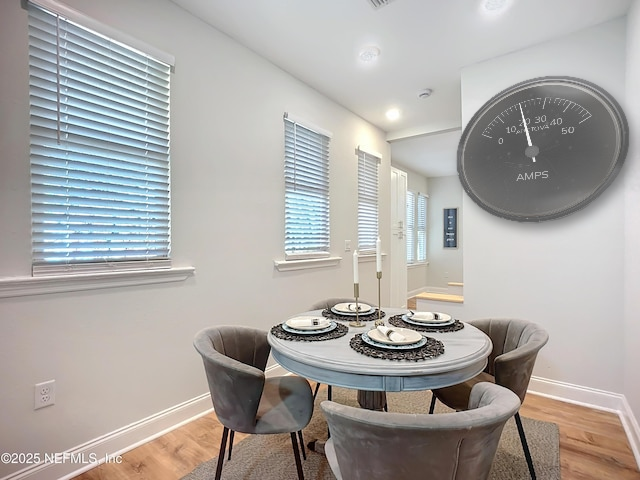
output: value=20 unit=A
